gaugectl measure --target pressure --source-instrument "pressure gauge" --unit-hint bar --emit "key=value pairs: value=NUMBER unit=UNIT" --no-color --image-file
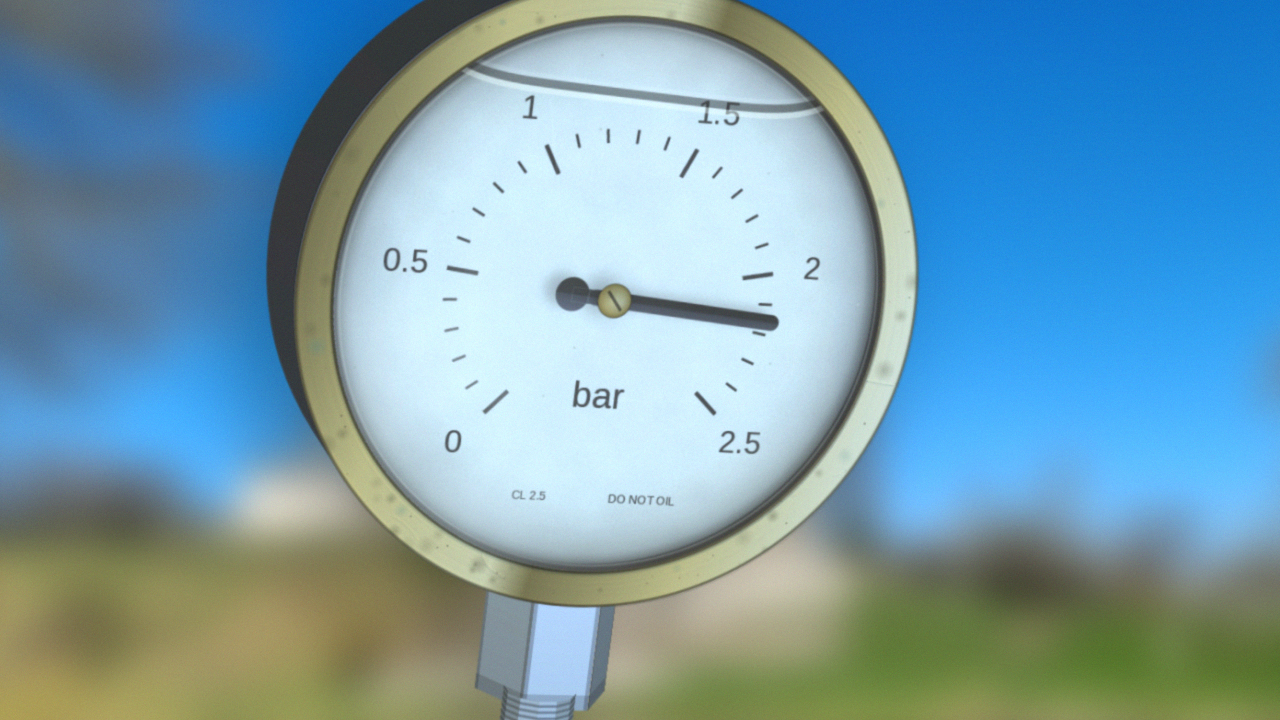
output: value=2.15 unit=bar
